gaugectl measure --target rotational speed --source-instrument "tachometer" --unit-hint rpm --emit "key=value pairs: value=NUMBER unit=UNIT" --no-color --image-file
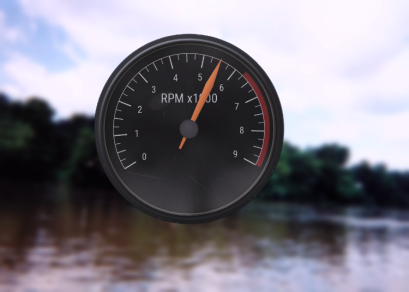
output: value=5500 unit=rpm
